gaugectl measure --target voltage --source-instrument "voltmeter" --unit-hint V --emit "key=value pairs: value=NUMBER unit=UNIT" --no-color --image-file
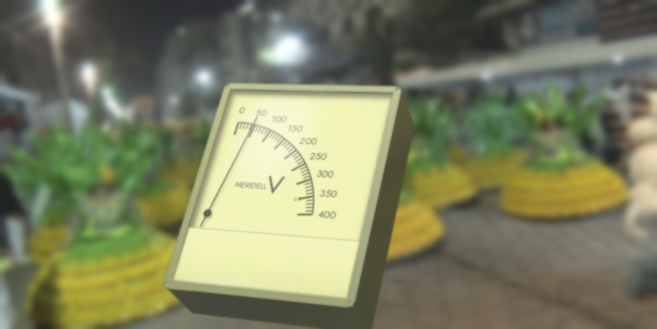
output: value=50 unit=V
